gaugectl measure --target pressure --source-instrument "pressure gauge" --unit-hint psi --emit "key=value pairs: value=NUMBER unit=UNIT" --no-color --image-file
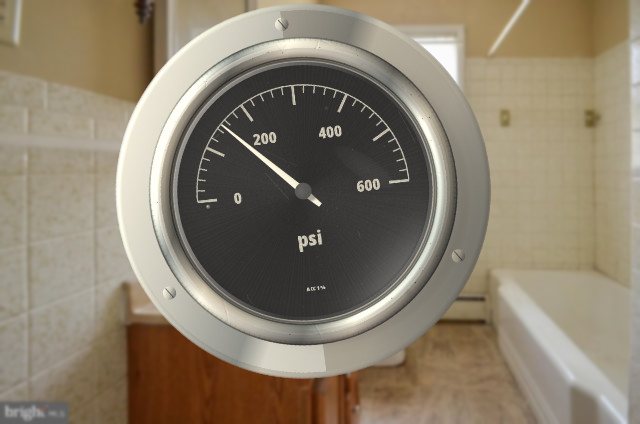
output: value=150 unit=psi
